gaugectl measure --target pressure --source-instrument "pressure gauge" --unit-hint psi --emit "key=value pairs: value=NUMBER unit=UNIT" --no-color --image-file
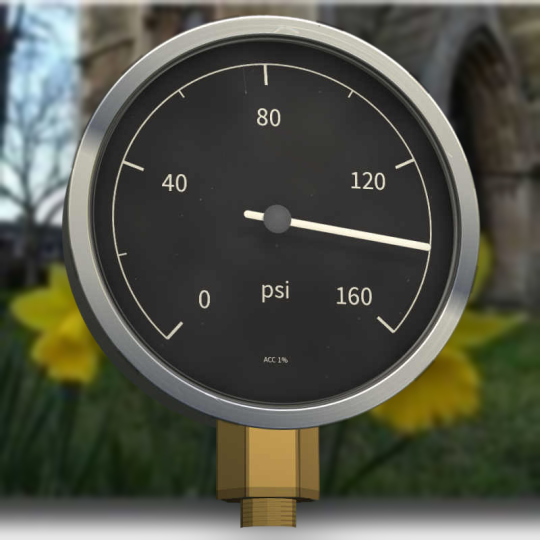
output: value=140 unit=psi
